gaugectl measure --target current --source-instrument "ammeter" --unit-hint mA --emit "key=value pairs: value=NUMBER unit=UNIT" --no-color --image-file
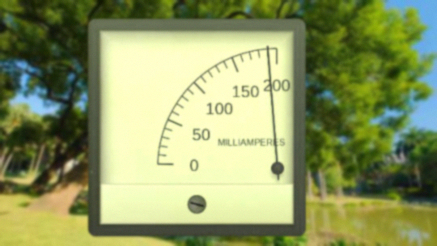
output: value=190 unit=mA
